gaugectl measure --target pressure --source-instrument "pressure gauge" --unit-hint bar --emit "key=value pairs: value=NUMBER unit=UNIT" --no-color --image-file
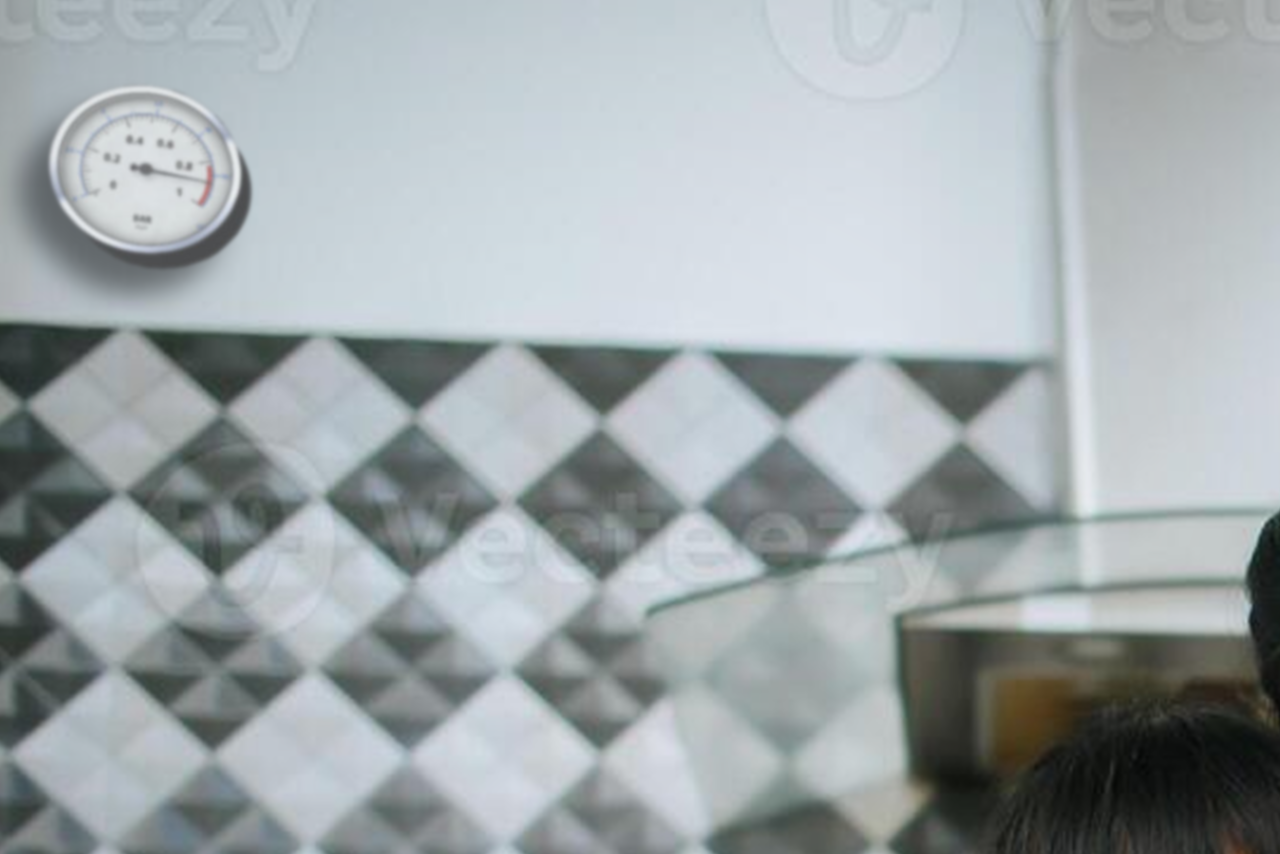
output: value=0.9 unit=bar
